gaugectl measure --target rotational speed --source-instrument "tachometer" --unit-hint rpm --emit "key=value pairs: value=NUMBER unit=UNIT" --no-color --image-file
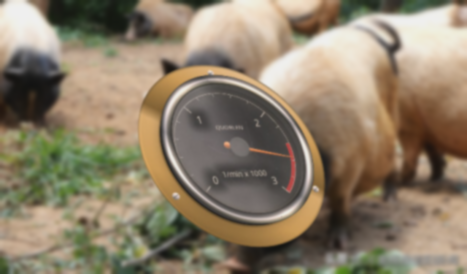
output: value=2600 unit=rpm
